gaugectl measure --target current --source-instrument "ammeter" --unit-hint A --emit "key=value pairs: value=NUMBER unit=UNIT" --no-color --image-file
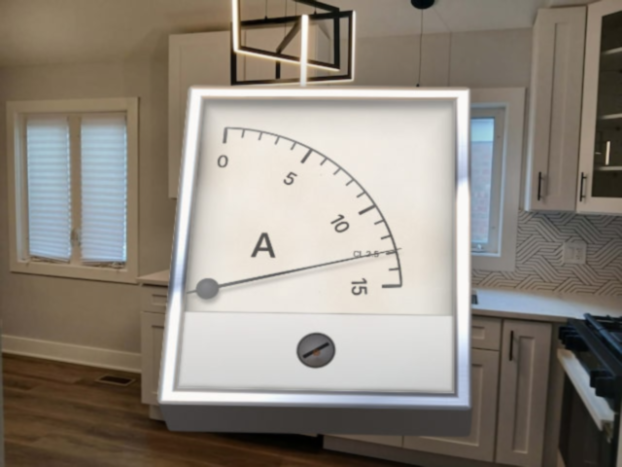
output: value=13 unit=A
